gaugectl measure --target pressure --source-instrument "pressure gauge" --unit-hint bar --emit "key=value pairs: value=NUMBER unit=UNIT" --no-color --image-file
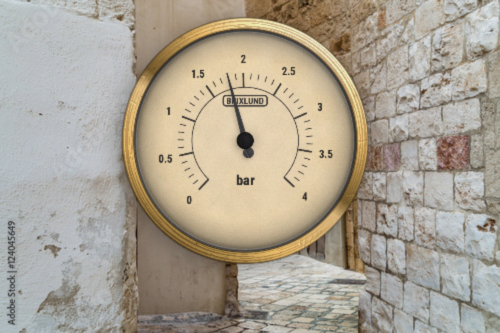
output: value=1.8 unit=bar
